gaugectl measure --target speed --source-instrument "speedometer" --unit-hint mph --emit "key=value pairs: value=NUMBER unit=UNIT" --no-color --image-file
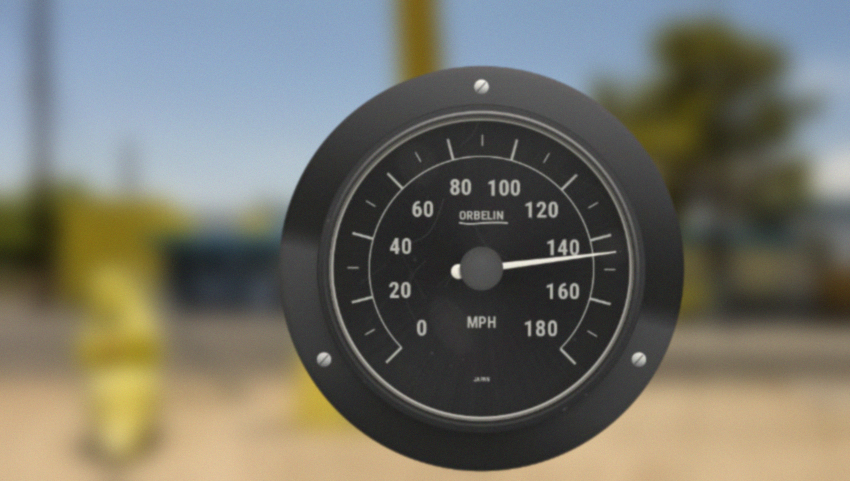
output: value=145 unit=mph
